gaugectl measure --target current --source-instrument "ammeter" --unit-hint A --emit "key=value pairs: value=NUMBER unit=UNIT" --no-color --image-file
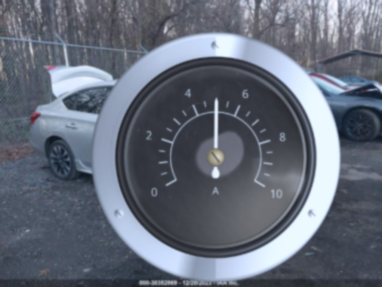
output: value=5 unit=A
